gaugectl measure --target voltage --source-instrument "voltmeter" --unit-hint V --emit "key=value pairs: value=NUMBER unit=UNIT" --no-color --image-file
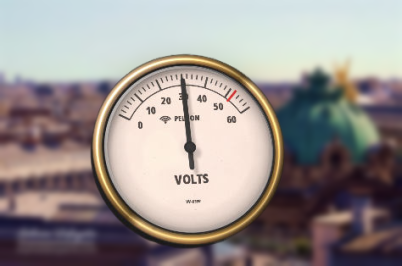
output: value=30 unit=V
